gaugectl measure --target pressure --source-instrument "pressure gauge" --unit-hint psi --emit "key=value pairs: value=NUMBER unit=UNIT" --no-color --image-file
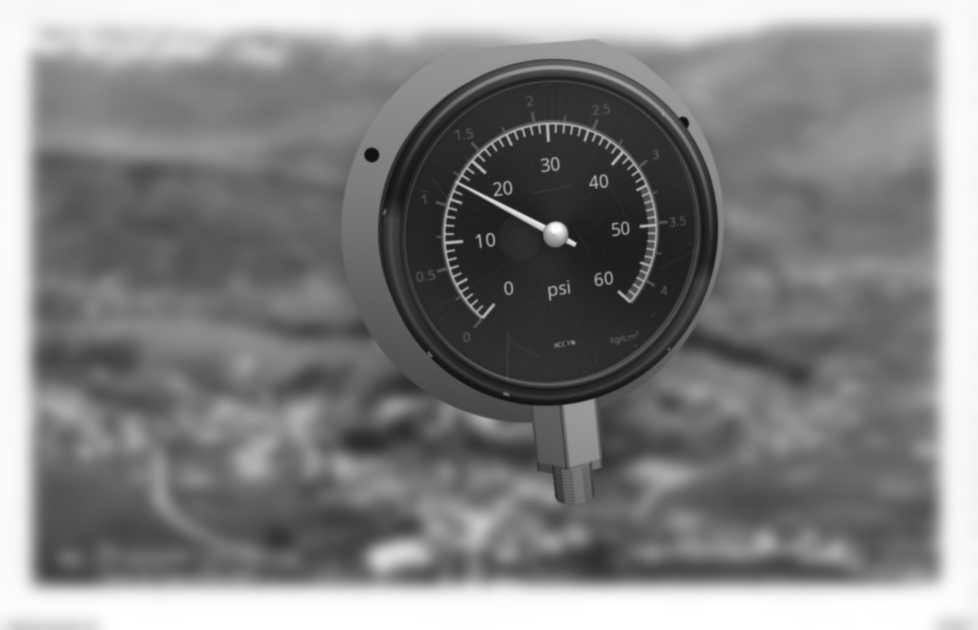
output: value=17 unit=psi
